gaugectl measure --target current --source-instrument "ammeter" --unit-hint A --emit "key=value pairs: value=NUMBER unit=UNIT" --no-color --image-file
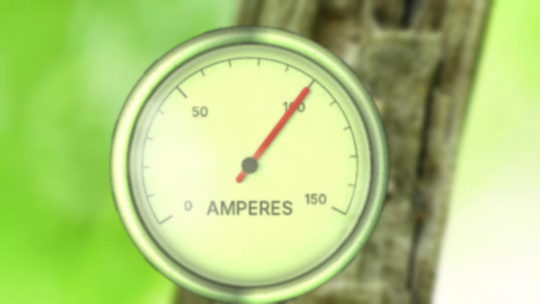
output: value=100 unit=A
